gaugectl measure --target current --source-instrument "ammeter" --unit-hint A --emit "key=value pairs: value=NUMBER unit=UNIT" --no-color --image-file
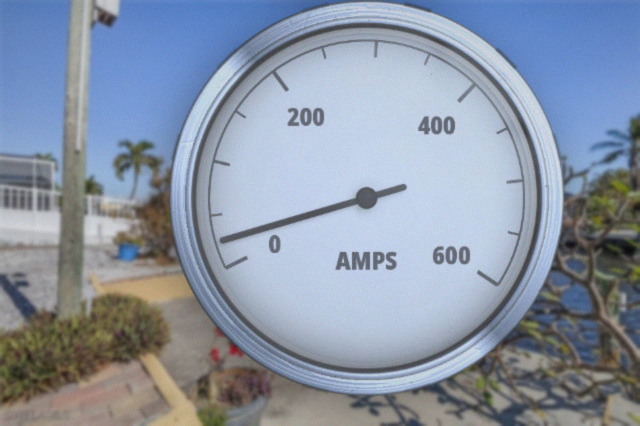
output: value=25 unit=A
